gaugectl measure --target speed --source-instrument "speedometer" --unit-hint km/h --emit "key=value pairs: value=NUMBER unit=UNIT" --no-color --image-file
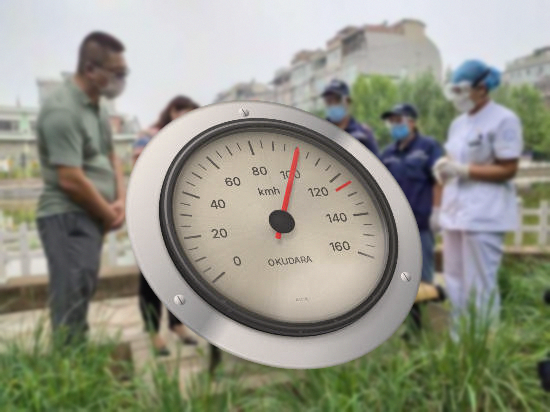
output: value=100 unit=km/h
